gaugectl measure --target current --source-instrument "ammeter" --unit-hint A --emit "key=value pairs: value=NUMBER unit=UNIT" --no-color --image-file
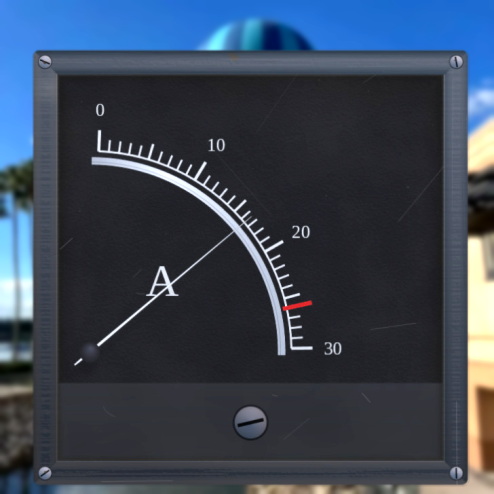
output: value=16.5 unit=A
